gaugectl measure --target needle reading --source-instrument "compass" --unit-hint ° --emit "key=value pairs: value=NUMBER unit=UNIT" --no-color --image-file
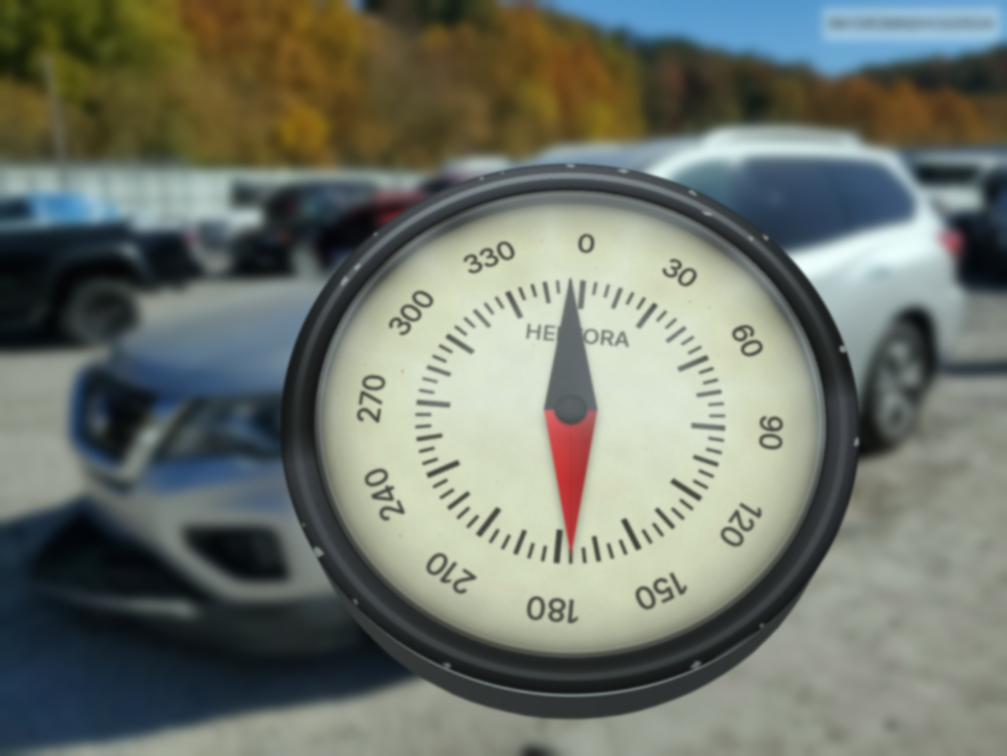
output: value=175 unit=°
